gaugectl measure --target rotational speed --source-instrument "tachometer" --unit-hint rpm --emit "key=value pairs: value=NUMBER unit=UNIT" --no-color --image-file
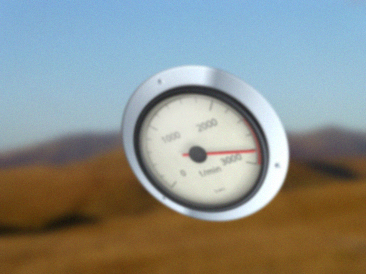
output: value=2800 unit=rpm
